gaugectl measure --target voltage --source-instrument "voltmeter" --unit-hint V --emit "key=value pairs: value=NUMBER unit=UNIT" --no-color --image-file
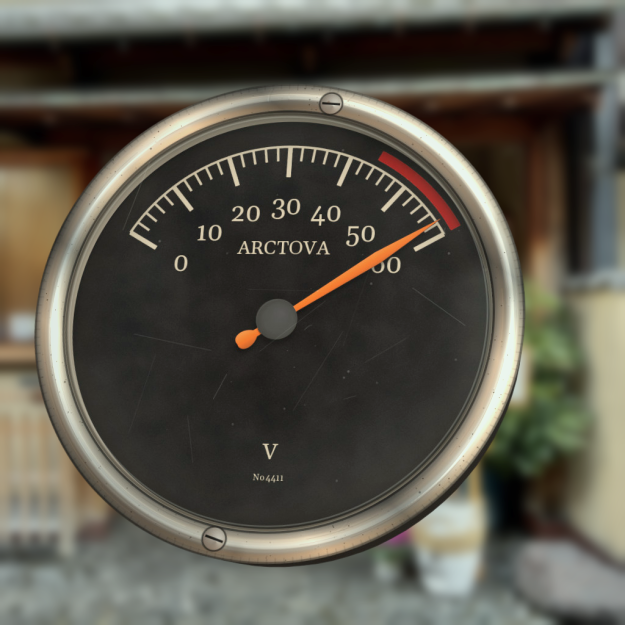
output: value=58 unit=V
